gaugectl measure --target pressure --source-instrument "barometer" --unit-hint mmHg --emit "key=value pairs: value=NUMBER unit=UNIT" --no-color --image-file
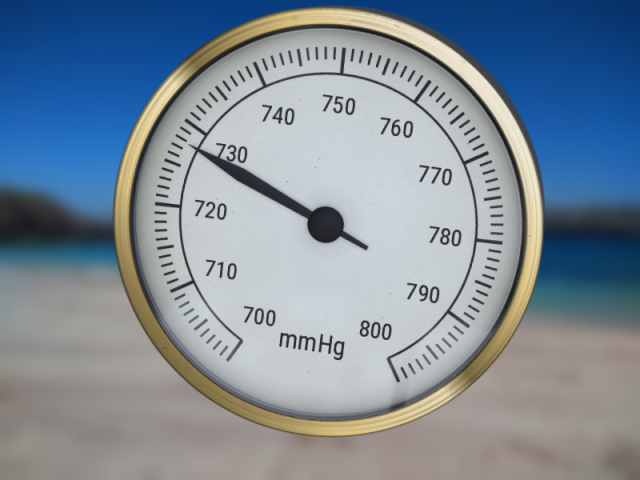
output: value=728 unit=mmHg
